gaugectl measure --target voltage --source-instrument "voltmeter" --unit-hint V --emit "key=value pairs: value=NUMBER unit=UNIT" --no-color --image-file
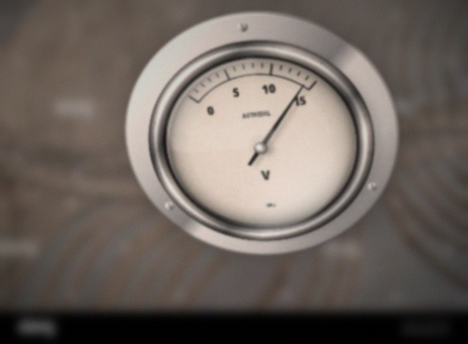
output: value=14 unit=V
